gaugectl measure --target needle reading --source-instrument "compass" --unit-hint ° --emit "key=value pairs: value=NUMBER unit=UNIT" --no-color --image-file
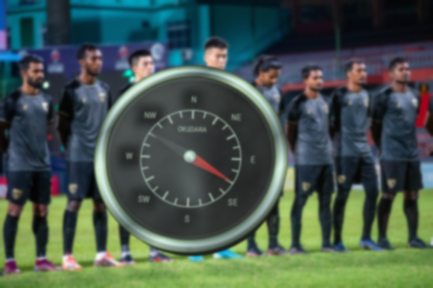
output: value=120 unit=°
